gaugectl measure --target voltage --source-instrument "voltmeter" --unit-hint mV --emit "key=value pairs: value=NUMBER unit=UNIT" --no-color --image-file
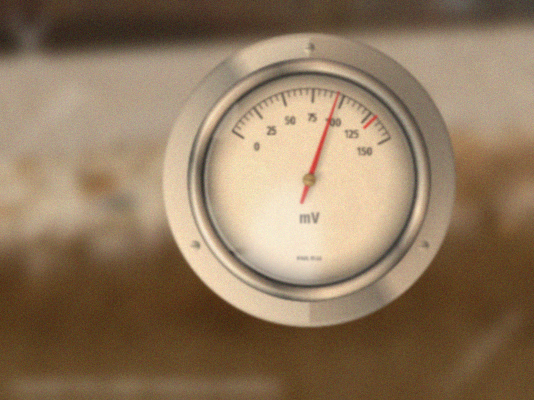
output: value=95 unit=mV
